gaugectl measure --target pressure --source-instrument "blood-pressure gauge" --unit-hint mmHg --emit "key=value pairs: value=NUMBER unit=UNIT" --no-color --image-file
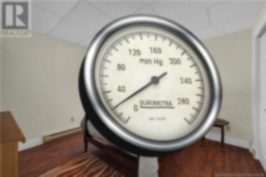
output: value=20 unit=mmHg
